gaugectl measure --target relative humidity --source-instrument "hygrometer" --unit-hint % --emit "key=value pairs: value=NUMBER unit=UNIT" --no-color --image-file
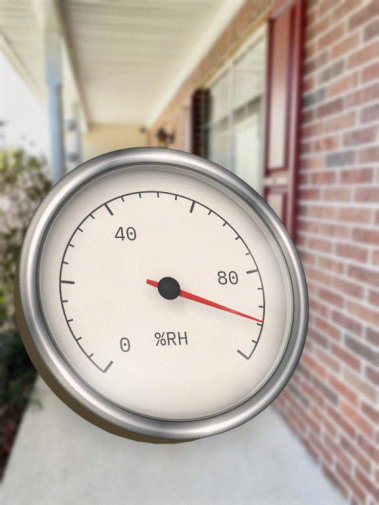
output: value=92 unit=%
